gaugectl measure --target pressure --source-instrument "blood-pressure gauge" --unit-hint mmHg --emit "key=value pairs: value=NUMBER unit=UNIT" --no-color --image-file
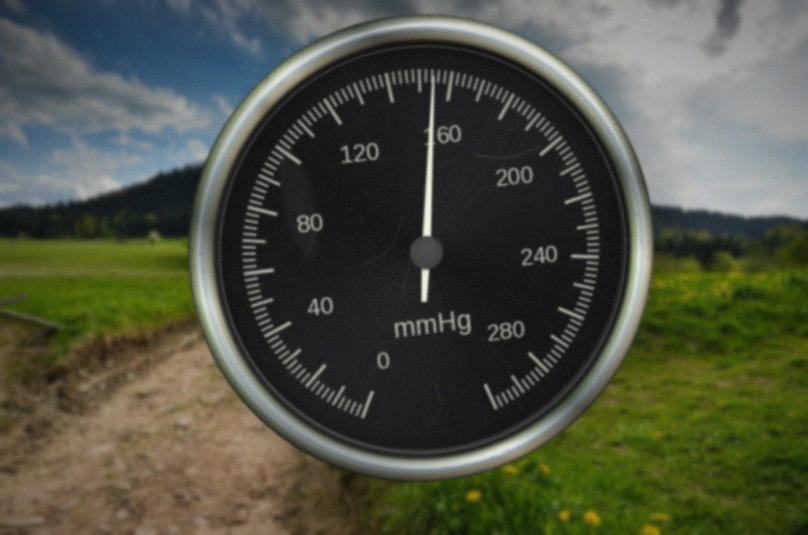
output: value=154 unit=mmHg
